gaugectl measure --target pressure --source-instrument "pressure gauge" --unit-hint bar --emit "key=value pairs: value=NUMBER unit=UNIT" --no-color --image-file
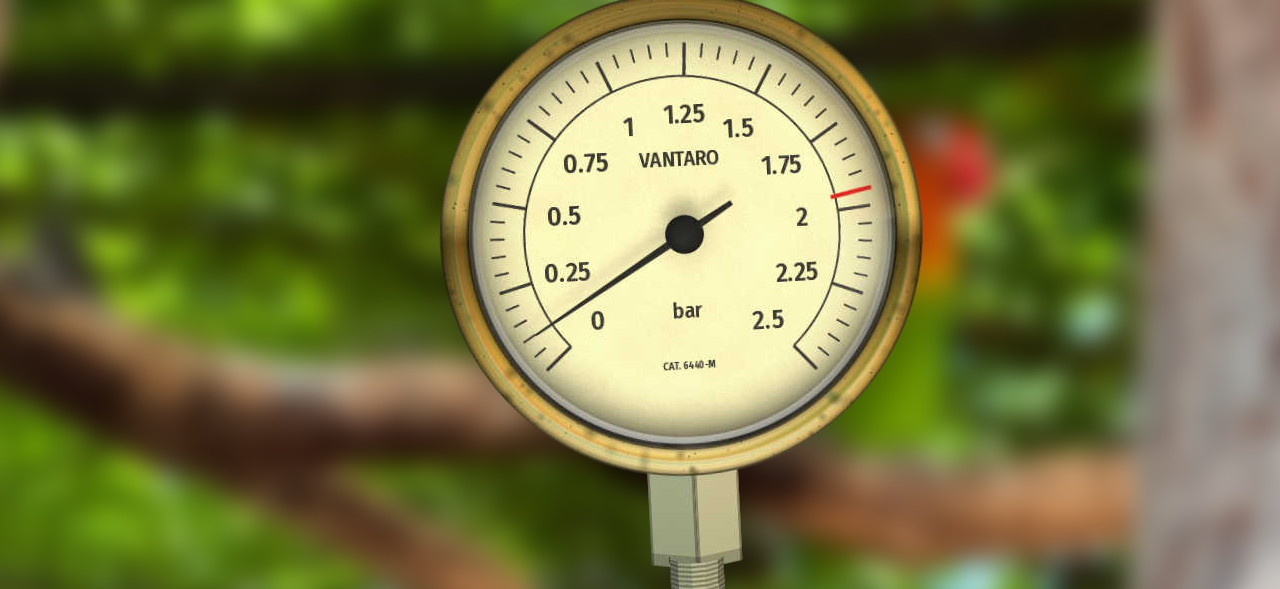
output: value=0.1 unit=bar
